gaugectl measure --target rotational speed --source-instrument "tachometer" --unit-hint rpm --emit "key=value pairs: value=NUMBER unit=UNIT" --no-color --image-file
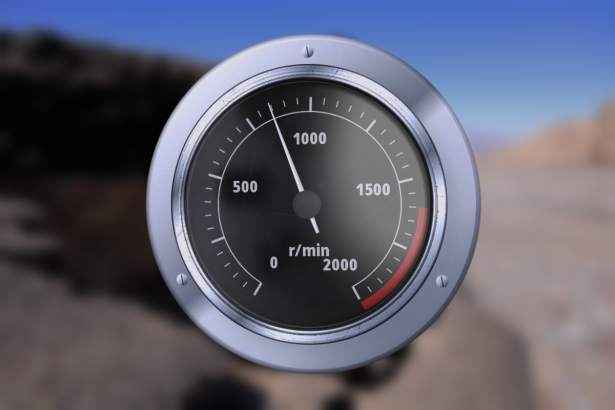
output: value=850 unit=rpm
